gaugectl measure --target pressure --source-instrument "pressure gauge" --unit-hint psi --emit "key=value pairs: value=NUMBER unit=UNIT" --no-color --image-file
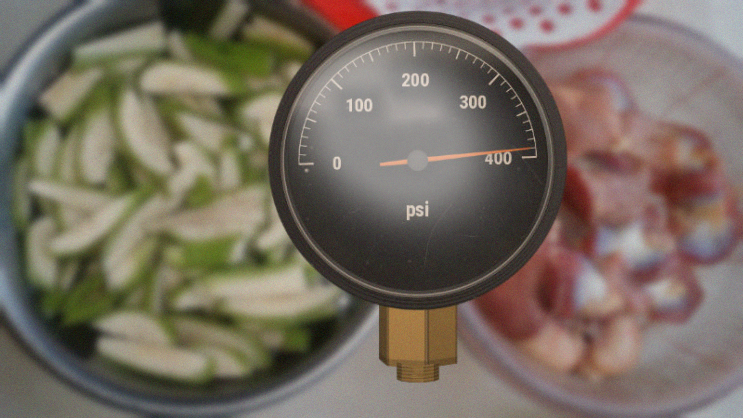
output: value=390 unit=psi
